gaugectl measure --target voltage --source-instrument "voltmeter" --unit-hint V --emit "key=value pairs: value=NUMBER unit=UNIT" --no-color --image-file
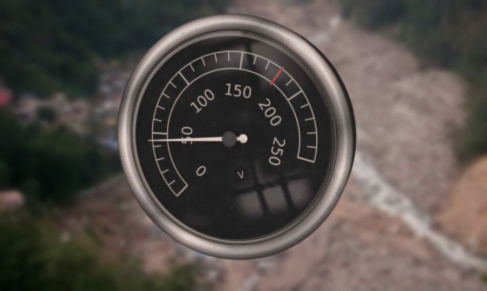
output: value=45 unit=V
